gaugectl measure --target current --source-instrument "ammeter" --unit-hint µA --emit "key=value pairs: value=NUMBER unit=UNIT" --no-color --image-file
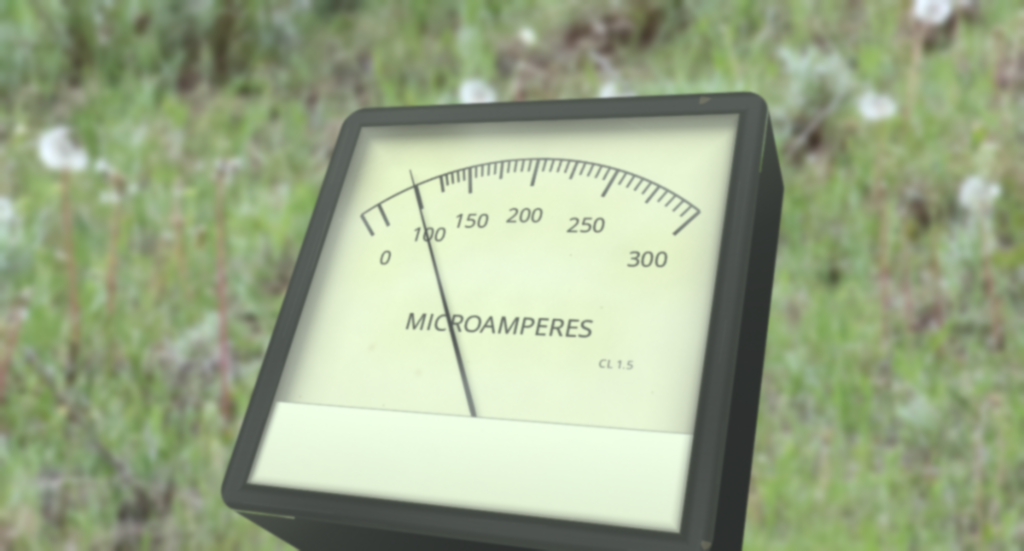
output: value=100 unit=µA
